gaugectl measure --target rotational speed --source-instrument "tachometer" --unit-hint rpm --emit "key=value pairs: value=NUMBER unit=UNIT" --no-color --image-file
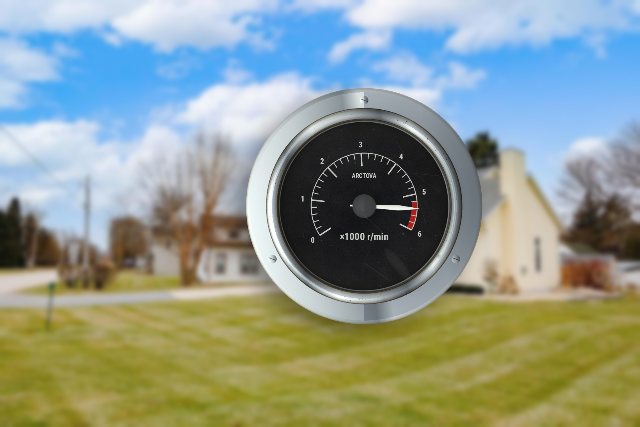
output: value=5400 unit=rpm
